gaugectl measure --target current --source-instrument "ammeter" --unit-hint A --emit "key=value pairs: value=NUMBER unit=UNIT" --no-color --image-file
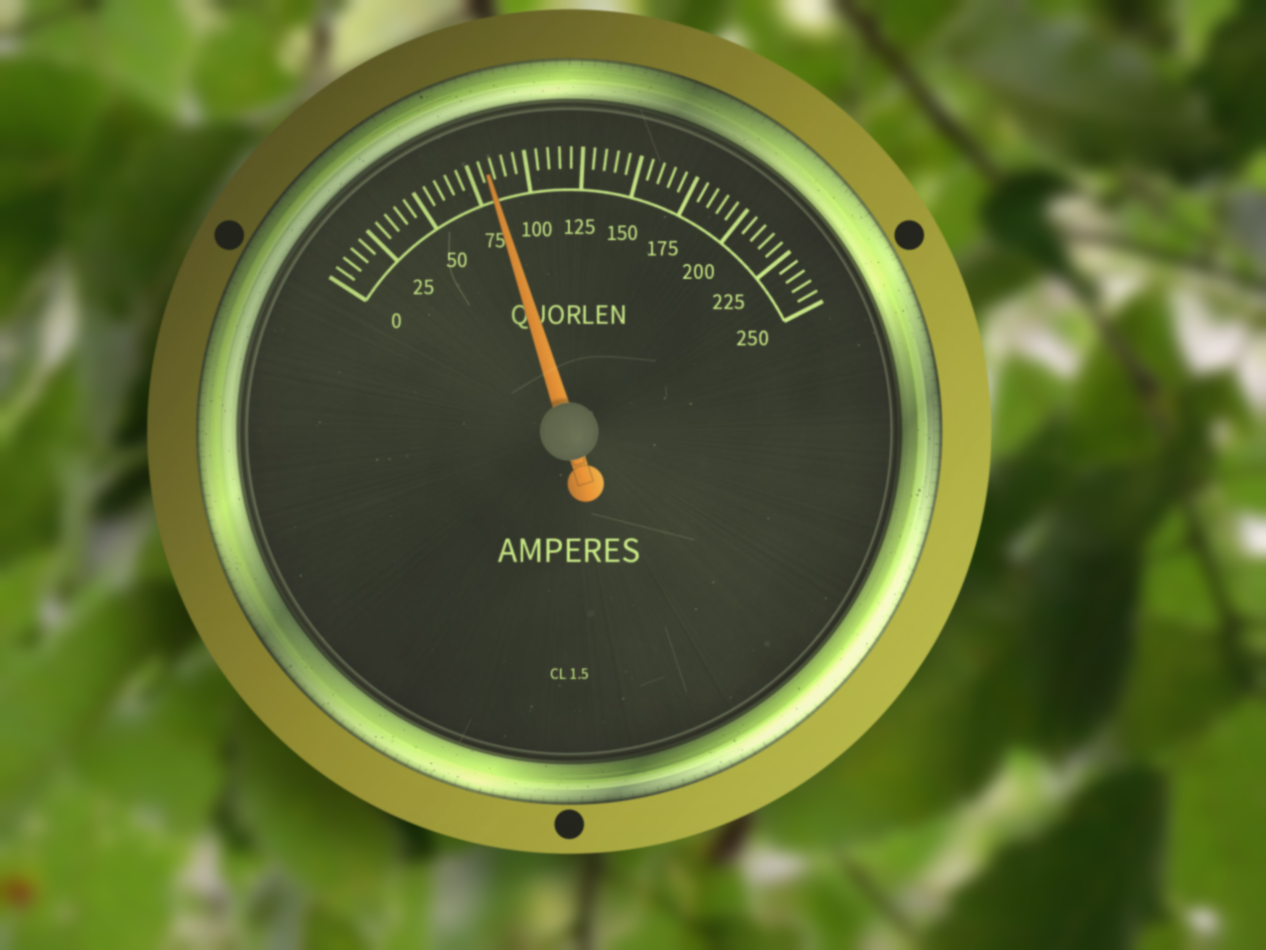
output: value=82.5 unit=A
